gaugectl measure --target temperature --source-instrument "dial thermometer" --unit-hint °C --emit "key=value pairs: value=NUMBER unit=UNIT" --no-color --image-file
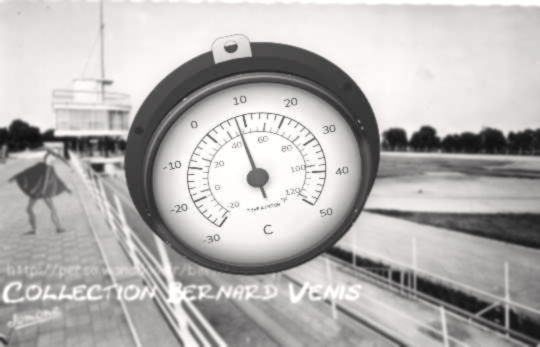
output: value=8 unit=°C
